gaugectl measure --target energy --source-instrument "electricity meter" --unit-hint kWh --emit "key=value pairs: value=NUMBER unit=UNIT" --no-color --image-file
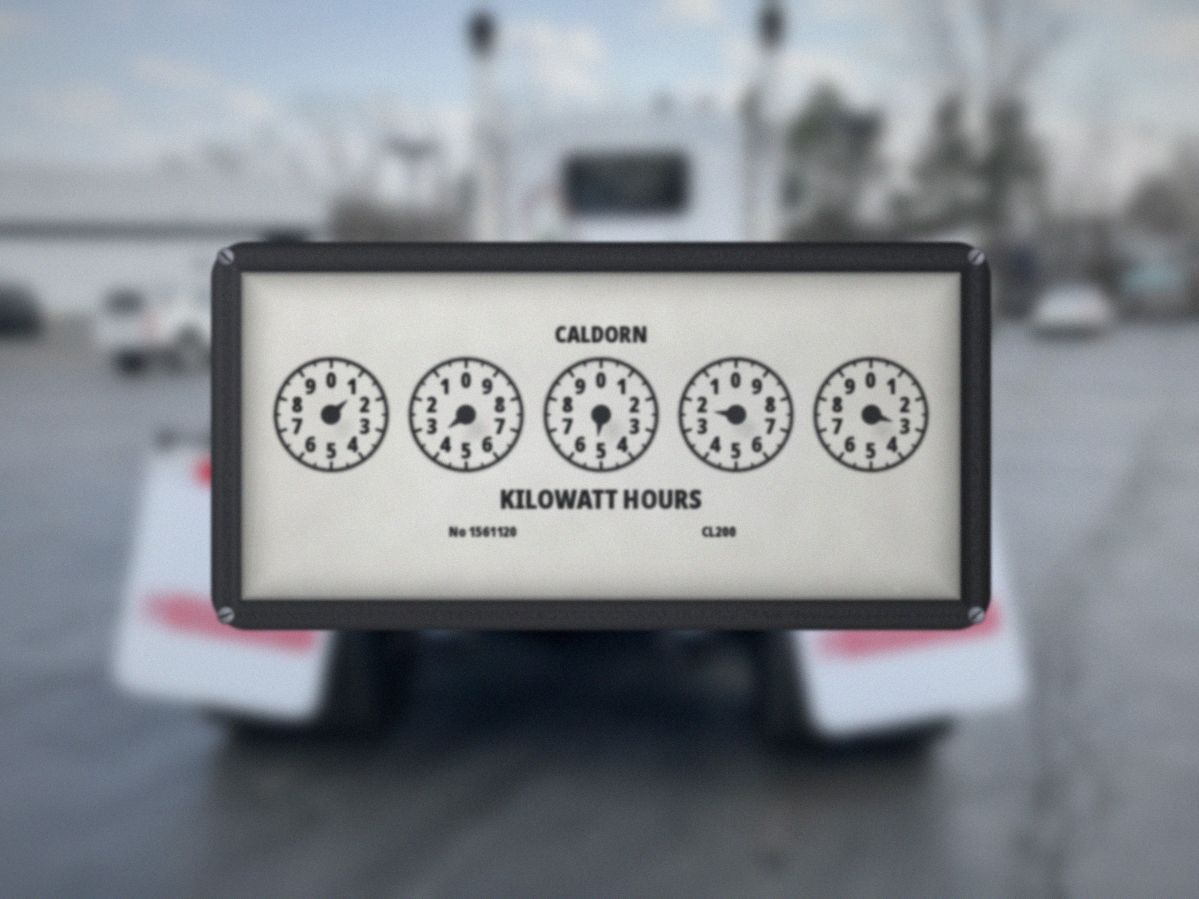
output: value=13523 unit=kWh
